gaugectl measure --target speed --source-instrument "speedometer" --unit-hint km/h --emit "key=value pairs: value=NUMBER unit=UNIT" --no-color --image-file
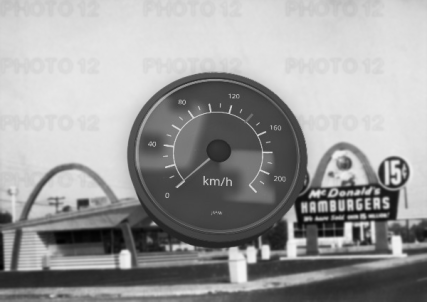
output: value=0 unit=km/h
